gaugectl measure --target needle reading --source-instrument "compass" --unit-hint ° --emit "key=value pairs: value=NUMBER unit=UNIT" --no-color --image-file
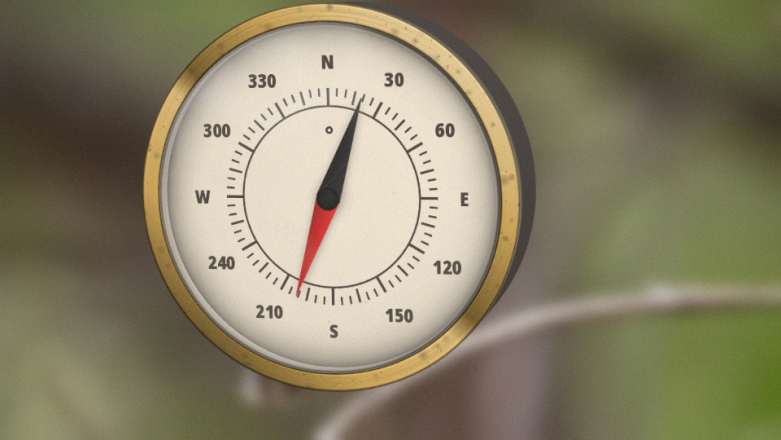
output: value=200 unit=°
